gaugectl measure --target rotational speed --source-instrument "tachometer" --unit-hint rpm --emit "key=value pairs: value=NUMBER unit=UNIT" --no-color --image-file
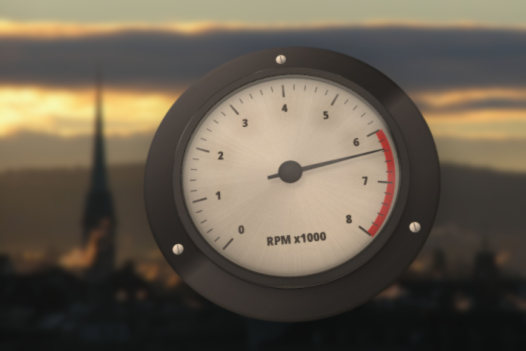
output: value=6400 unit=rpm
